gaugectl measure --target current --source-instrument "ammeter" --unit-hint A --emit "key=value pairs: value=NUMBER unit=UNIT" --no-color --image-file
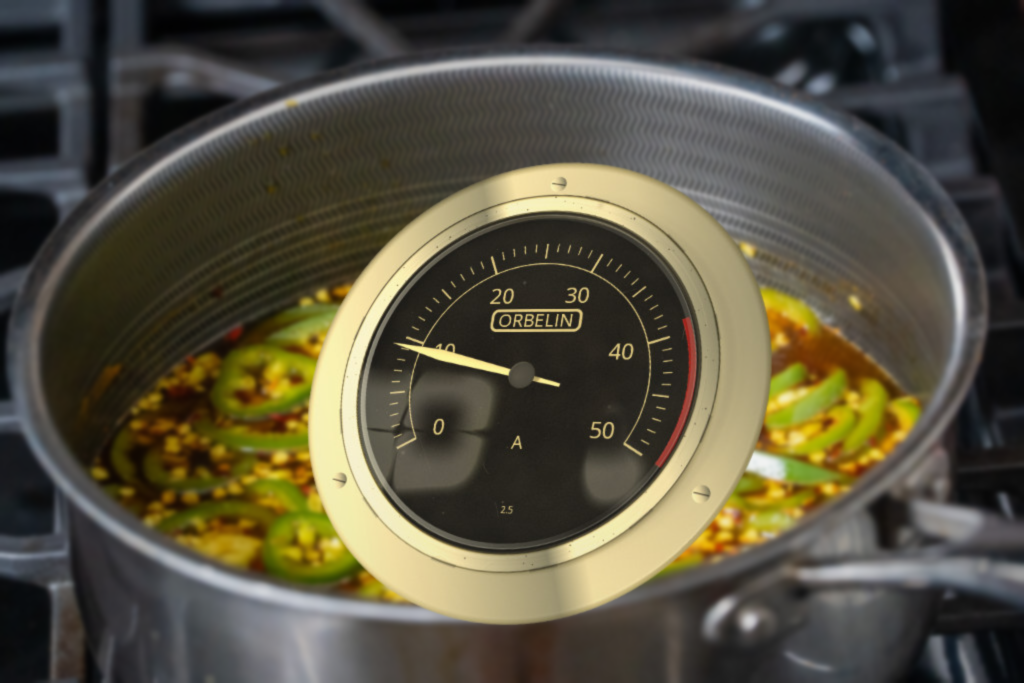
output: value=9 unit=A
